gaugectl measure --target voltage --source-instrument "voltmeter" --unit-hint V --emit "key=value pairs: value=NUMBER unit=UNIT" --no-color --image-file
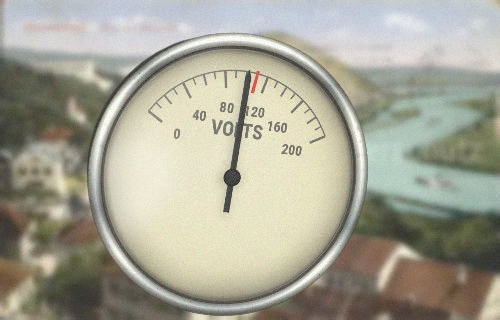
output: value=100 unit=V
